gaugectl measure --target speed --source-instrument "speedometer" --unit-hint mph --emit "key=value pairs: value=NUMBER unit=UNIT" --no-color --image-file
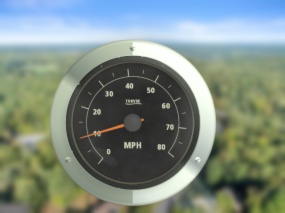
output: value=10 unit=mph
